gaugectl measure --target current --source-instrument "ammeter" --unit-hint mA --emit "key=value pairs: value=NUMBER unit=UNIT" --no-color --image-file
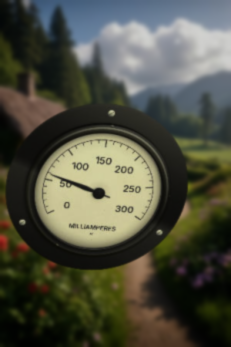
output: value=60 unit=mA
